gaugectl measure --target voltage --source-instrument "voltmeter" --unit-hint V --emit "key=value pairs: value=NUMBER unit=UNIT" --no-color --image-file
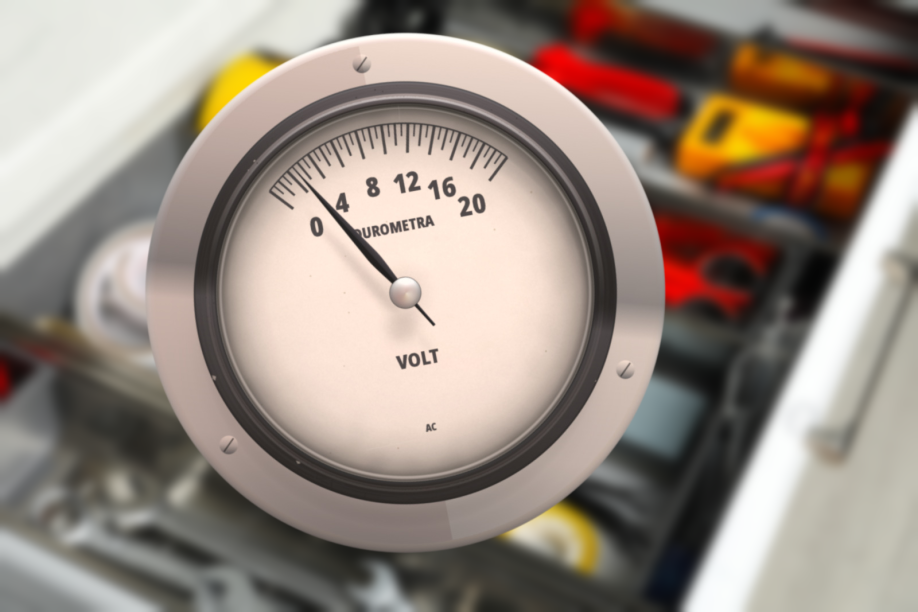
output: value=2.5 unit=V
